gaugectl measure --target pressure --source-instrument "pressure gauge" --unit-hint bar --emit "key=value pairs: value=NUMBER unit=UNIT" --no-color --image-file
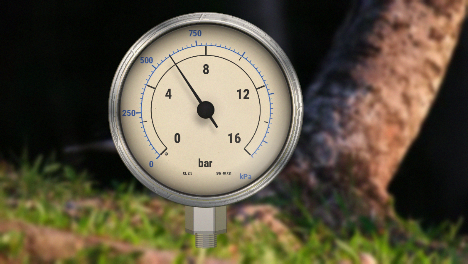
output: value=6 unit=bar
